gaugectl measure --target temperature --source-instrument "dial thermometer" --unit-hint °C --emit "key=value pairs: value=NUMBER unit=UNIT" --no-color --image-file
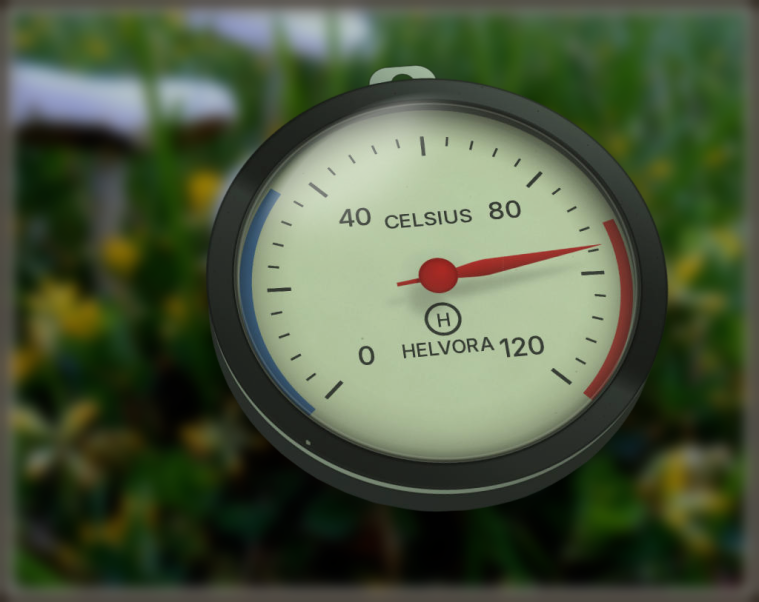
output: value=96 unit=°C
